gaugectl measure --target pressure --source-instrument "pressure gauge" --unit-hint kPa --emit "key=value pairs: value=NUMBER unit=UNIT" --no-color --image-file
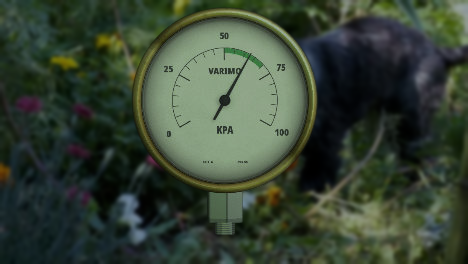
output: value=62.5 unit=kPa
